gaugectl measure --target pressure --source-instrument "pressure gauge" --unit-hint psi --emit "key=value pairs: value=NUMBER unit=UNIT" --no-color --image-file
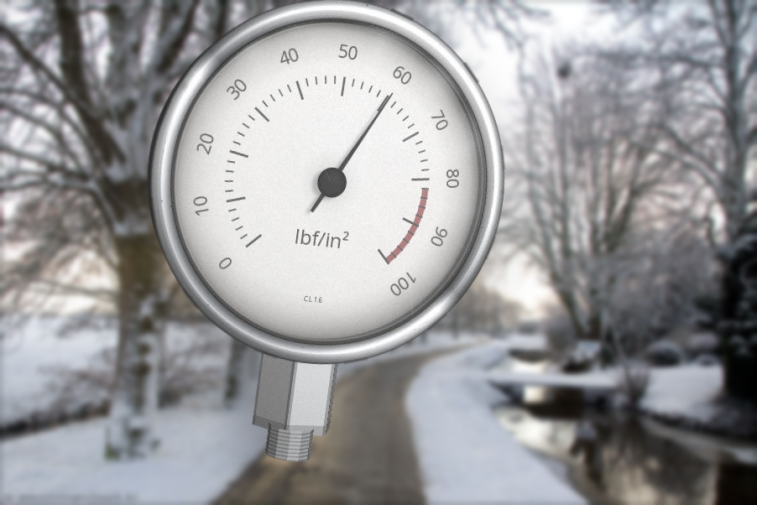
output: value=60 unit=psi
